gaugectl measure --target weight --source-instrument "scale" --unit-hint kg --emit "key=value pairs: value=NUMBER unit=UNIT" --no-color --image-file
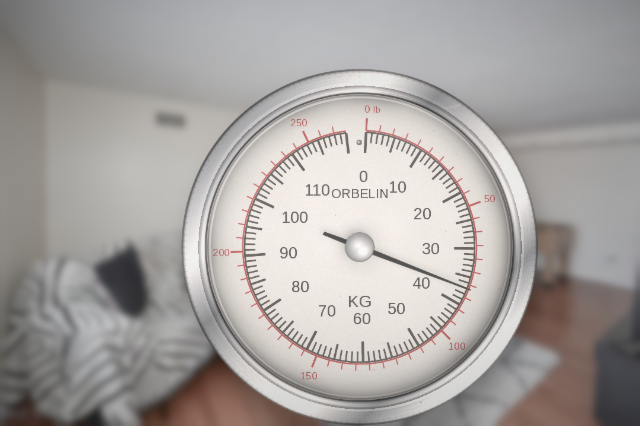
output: value=37 unit=kg
